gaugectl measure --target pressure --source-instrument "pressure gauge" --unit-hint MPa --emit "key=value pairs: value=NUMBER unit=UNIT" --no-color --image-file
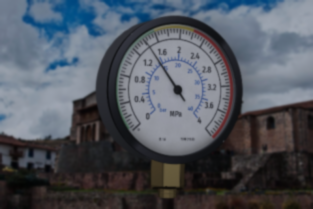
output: value=1.4 unit=MPa
